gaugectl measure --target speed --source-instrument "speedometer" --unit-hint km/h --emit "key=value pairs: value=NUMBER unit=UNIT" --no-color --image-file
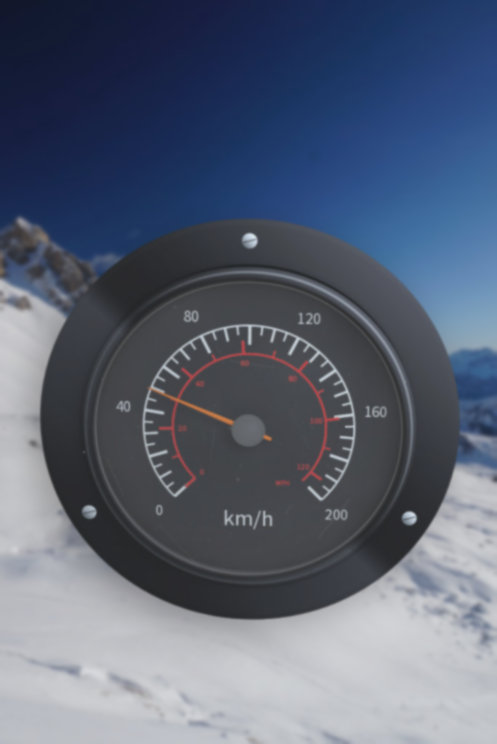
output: value=50 unit=km/h
